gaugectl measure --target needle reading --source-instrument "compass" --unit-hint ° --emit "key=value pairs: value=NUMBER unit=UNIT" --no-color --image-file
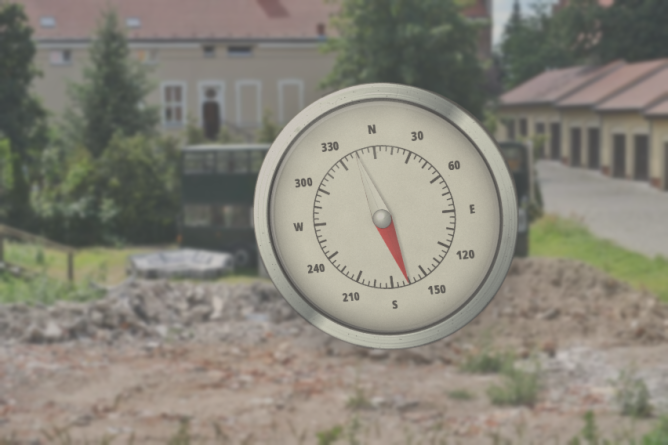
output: value=165 unit=°
